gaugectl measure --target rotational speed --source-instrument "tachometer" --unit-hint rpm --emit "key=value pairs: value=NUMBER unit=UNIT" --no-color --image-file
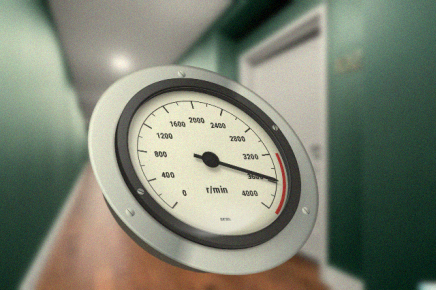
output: value=3600 unit=rpm
